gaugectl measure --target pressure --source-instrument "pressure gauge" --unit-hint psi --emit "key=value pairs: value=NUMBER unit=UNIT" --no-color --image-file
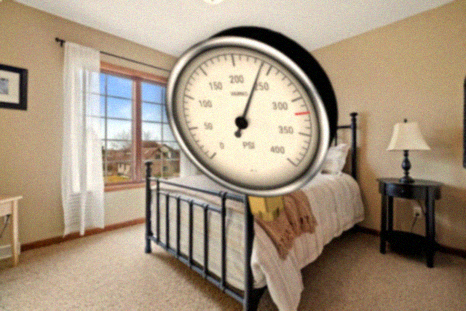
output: value=240 unit=psi
